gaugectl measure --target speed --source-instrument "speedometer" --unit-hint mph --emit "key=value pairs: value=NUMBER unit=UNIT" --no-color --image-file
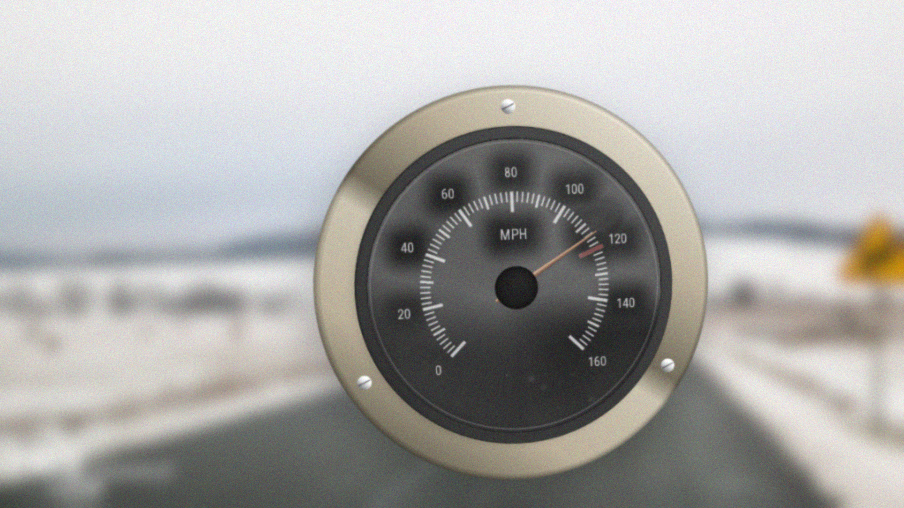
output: value=114 unit=mph
